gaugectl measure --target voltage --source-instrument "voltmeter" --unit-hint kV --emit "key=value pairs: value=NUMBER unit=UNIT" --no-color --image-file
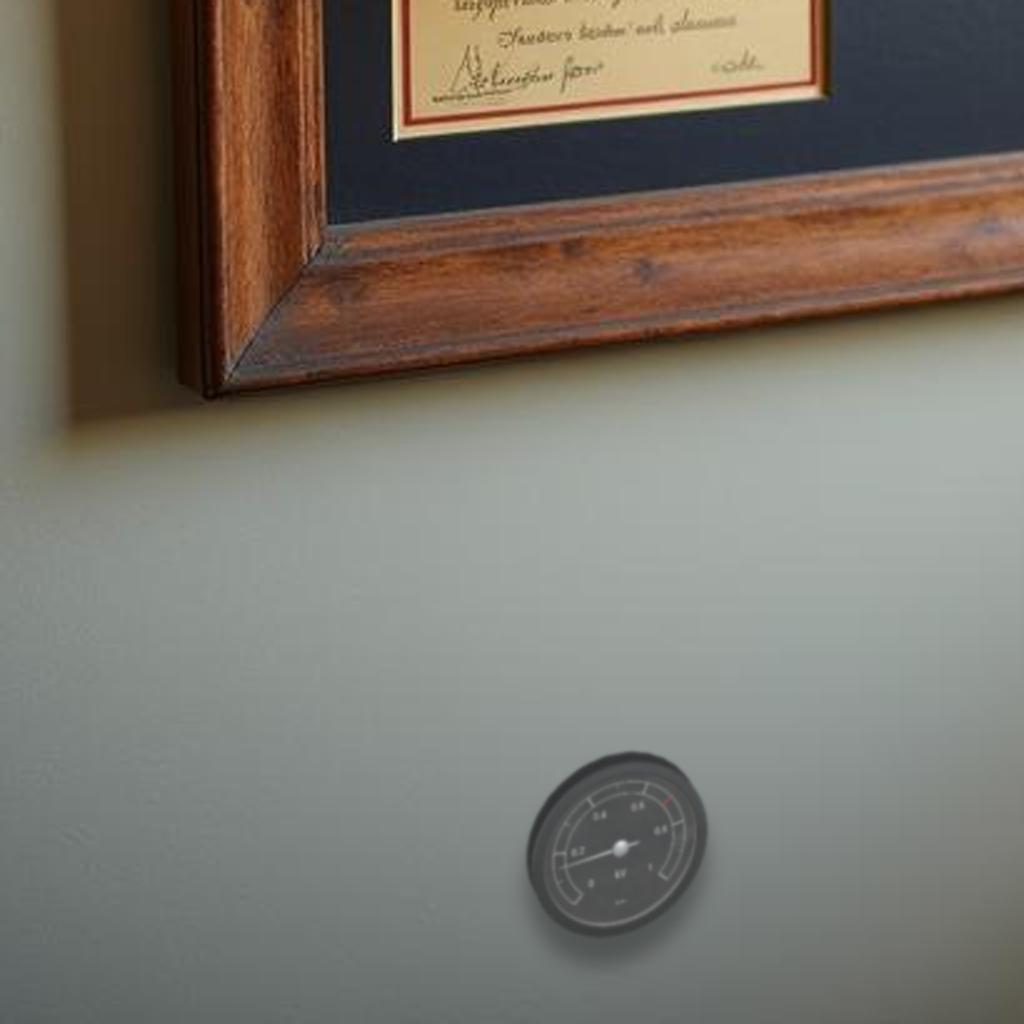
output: value=0.15 unit=kV
